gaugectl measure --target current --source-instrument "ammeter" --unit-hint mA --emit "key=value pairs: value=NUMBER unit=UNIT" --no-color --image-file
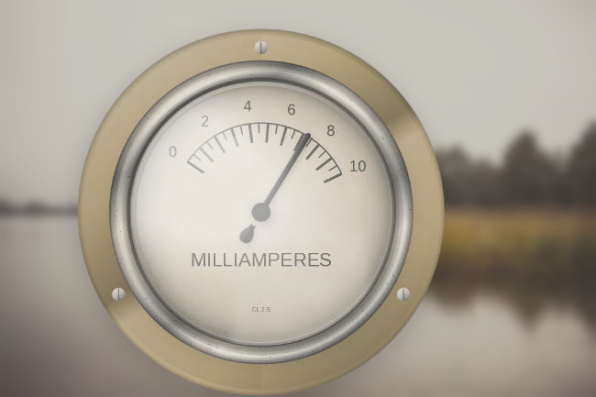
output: value=7.25 unit=mA
